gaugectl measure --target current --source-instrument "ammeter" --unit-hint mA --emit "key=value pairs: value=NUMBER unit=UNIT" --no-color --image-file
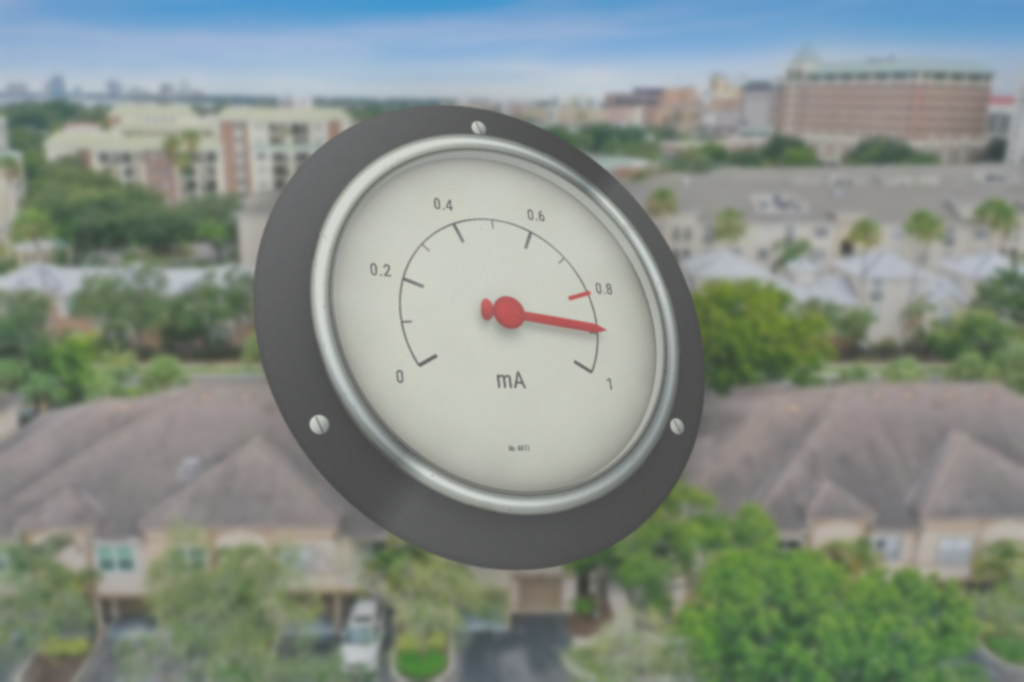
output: value=0.9 unit=mA
